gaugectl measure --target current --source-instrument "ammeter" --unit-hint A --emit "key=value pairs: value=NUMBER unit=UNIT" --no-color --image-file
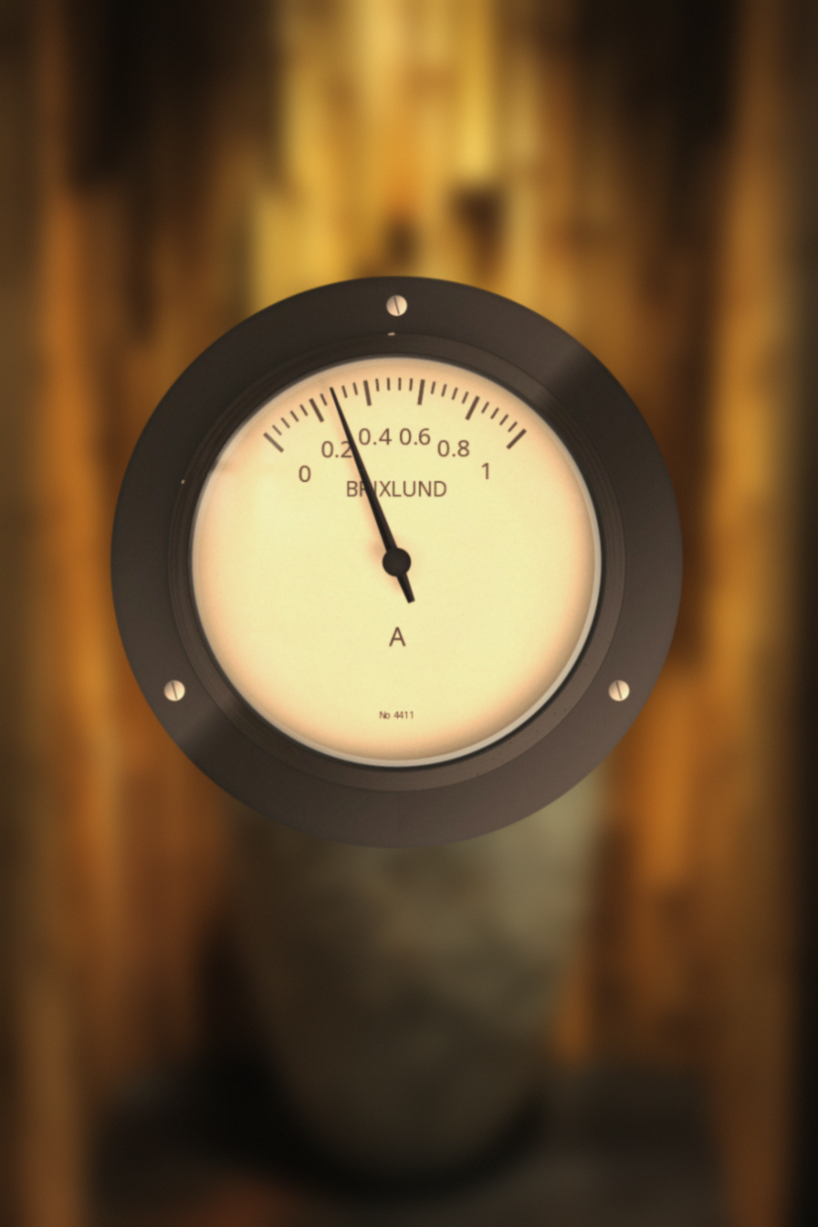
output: value=0.28 unit=A
